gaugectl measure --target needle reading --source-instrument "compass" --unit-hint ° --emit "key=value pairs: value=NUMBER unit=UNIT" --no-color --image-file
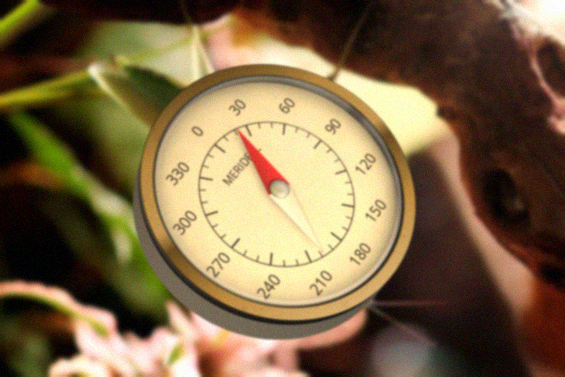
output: value=20 unit=°
